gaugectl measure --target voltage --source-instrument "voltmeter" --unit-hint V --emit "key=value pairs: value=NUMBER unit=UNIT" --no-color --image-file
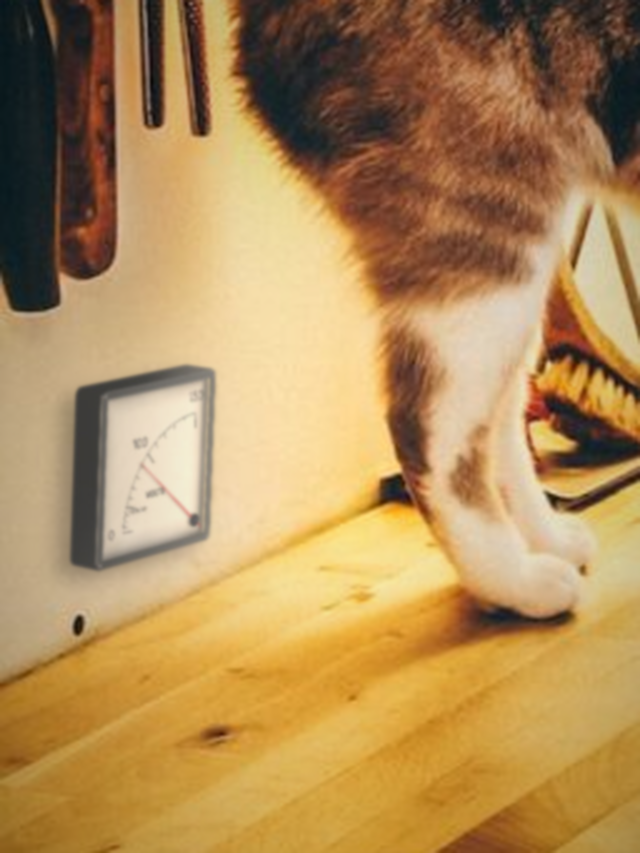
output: value=90 unit=V
